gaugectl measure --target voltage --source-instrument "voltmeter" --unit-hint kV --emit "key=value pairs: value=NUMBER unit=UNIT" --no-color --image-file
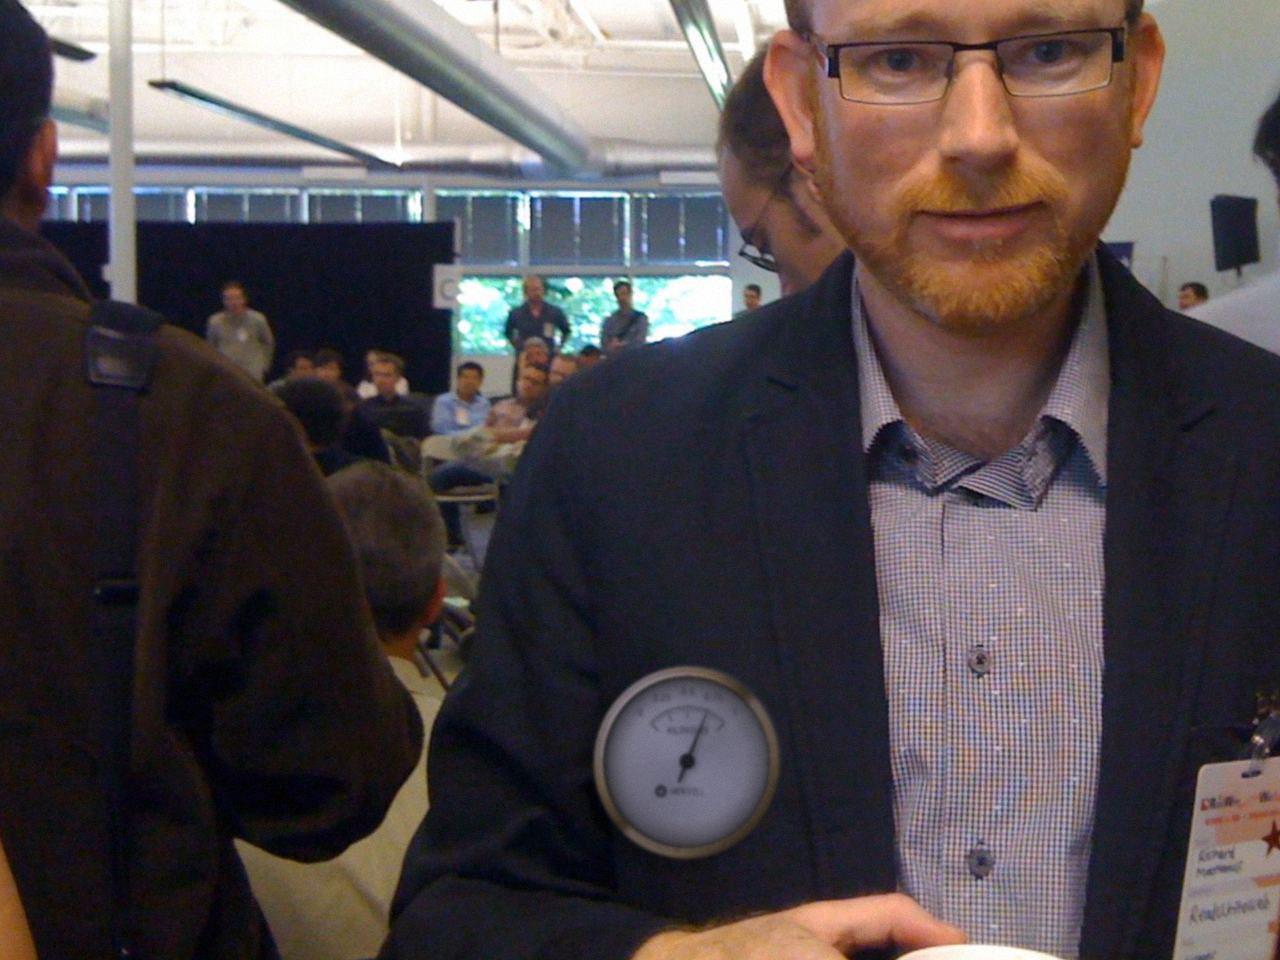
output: value=0.75 unit=kV
